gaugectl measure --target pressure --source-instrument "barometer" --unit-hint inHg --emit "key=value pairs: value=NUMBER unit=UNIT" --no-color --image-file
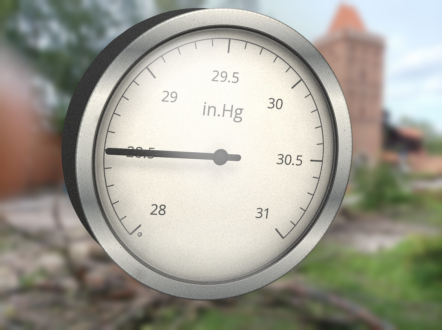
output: value=28.5 unit=inHg
